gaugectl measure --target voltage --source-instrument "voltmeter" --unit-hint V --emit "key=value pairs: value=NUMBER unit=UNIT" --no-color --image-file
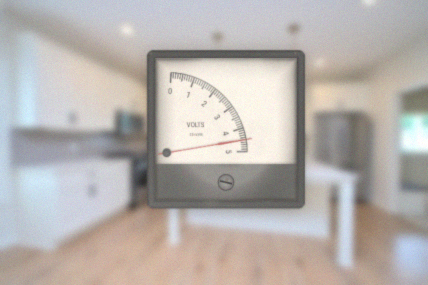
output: value=4.5 unit=V
